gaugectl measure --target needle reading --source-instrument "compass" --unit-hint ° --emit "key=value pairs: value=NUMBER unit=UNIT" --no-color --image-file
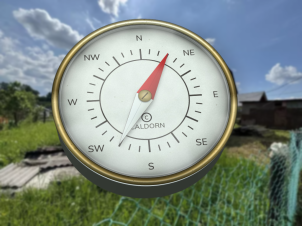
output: value=30 unit=°
